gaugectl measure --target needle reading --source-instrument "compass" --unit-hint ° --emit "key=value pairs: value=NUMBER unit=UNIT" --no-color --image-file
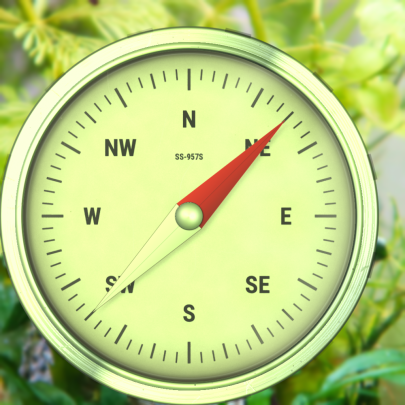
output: value=45 unit=°
